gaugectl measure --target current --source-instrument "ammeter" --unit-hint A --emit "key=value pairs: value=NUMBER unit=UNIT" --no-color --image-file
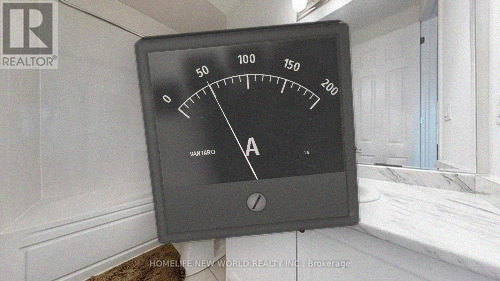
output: value=50 unit=A
